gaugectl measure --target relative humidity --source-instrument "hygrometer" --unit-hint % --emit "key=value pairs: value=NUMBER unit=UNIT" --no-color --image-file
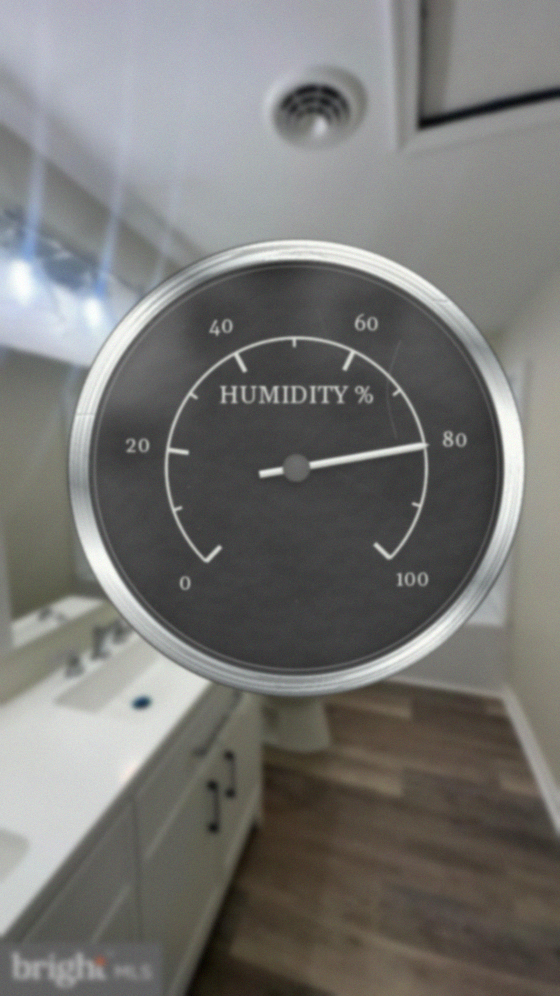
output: value=80 unit=%
